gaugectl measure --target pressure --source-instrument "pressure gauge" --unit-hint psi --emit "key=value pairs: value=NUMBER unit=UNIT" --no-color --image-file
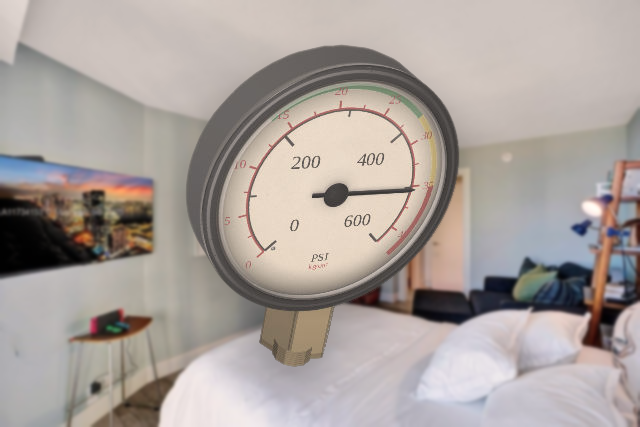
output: value=500 unit=psi
